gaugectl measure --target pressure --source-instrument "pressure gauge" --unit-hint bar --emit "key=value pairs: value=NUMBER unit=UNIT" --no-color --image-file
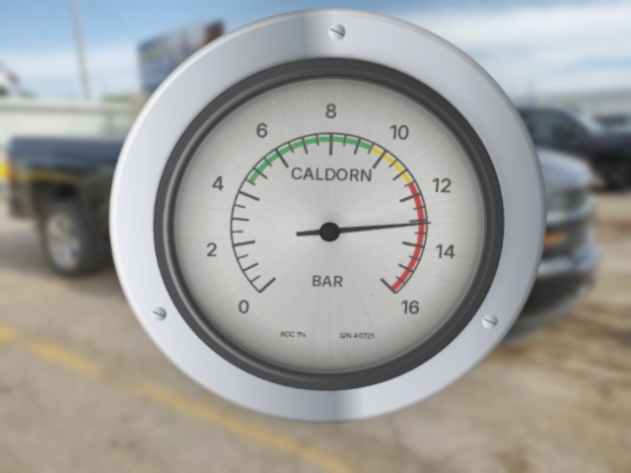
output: value=13 unit=bar
